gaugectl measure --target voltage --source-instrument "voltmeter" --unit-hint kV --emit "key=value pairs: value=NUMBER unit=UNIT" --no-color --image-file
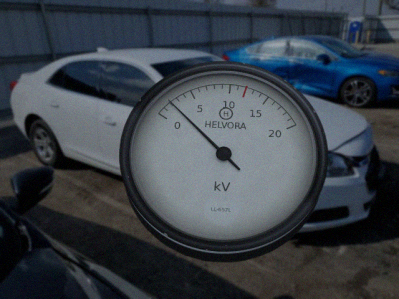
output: value=2 unit=kV
